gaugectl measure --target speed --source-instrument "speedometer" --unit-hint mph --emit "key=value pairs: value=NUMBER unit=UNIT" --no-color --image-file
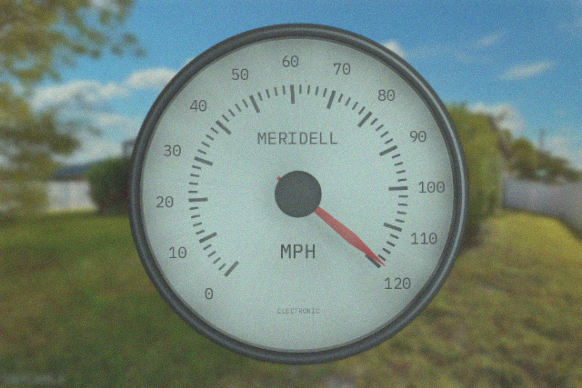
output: value=119 unit=mph
